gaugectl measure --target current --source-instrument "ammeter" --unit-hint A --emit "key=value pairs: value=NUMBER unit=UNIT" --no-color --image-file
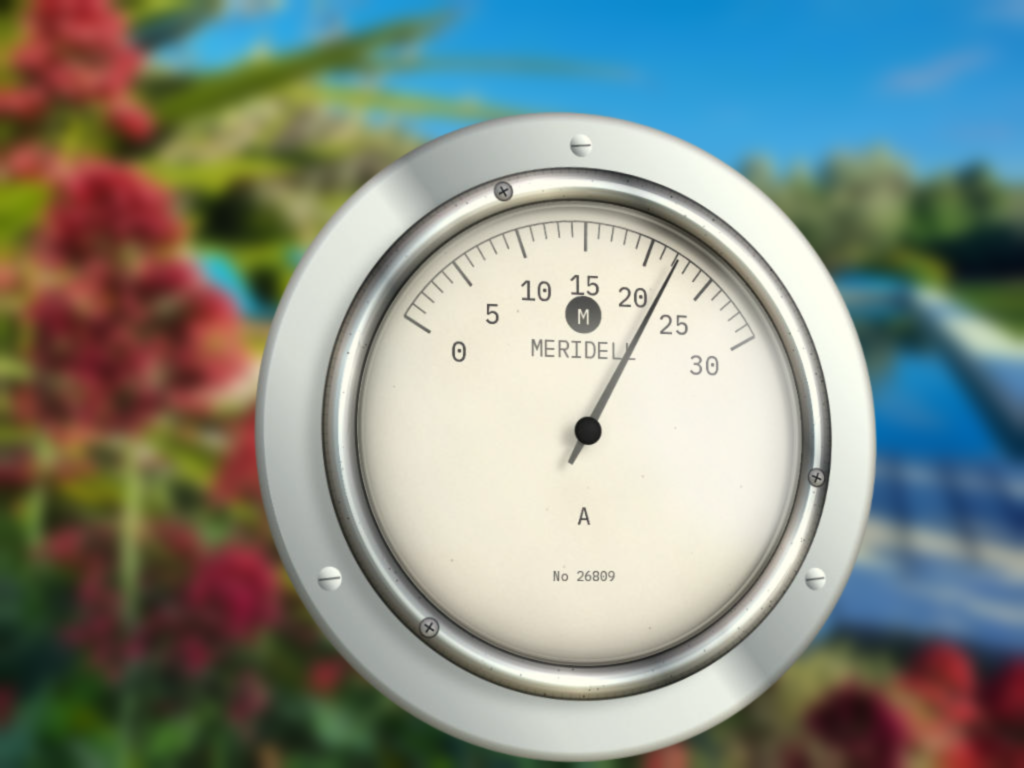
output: value=22 unit=A
